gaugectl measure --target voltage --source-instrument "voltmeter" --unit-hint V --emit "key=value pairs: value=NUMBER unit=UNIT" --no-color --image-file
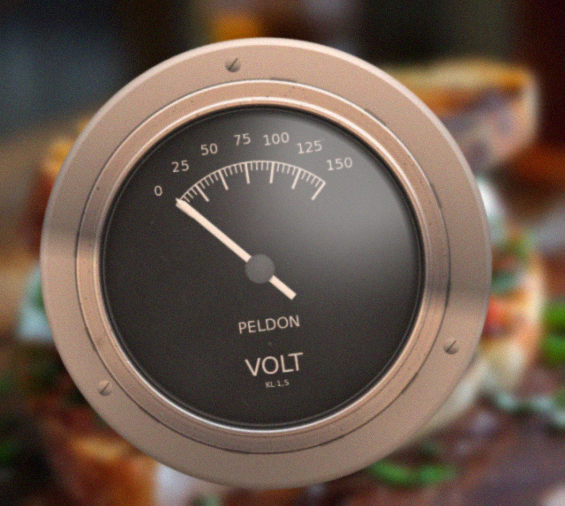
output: value=5 unit=V
